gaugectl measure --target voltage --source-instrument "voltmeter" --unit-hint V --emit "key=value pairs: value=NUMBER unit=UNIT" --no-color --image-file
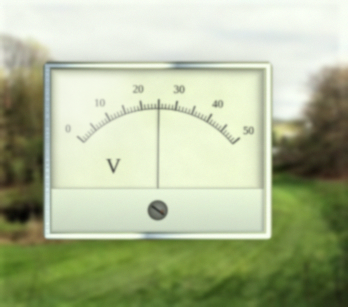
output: value=25 unit=V
